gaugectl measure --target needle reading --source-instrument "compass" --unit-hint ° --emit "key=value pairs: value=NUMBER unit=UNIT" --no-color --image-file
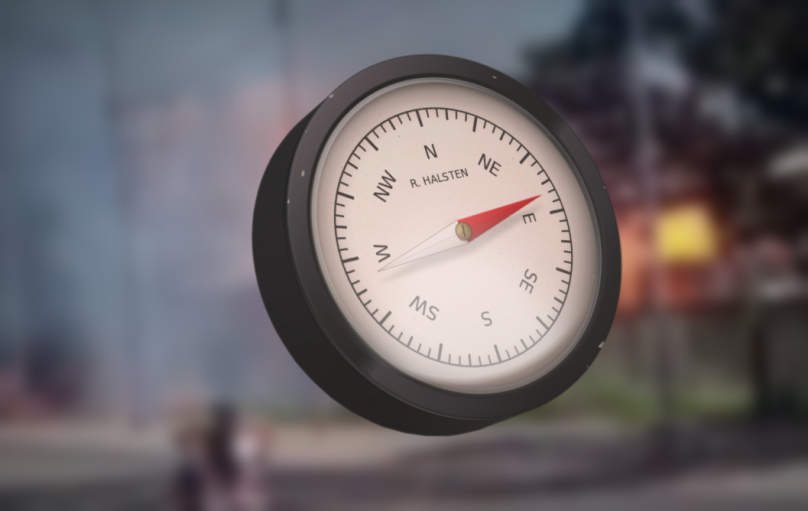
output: value=80 unit=°
